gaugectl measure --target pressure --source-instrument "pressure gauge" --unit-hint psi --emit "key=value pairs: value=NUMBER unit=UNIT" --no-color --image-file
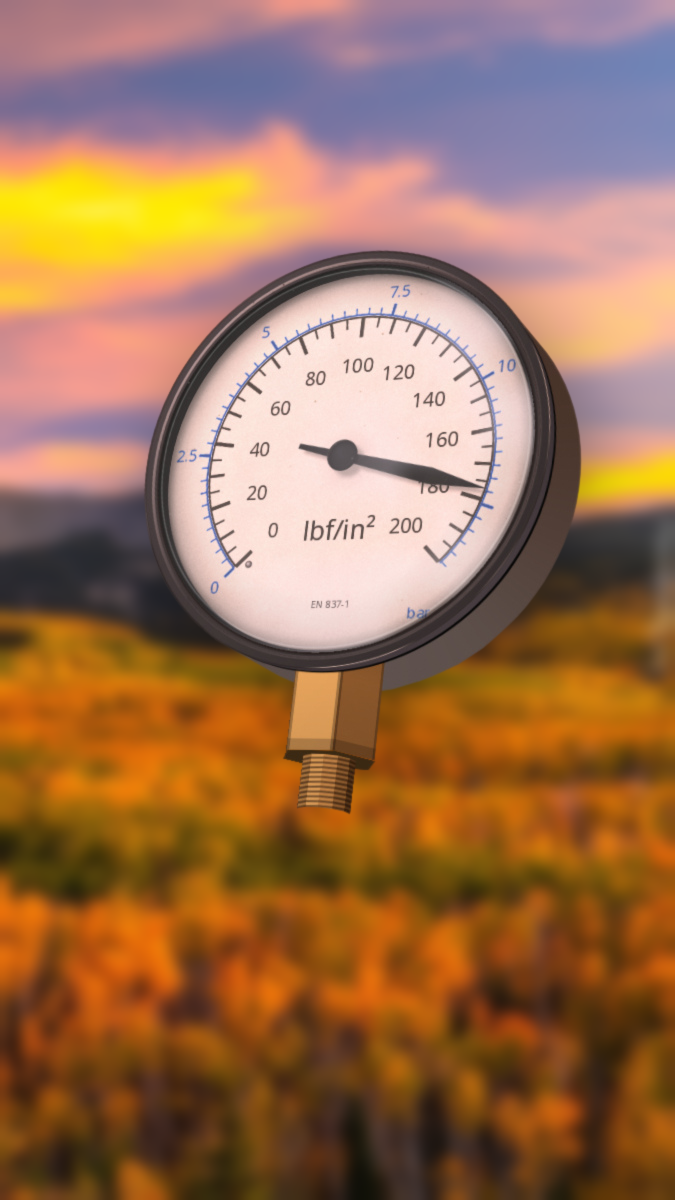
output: value=177.5 unit=psi
